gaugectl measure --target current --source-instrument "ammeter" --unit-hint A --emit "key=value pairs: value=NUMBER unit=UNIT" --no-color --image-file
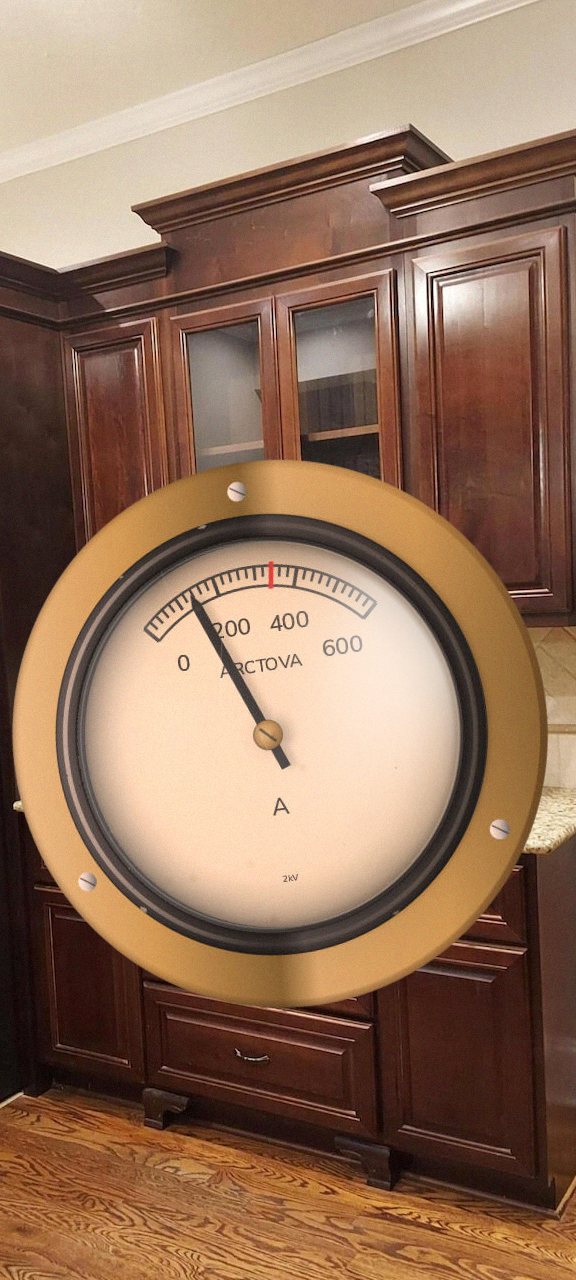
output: value=140 unit=A
